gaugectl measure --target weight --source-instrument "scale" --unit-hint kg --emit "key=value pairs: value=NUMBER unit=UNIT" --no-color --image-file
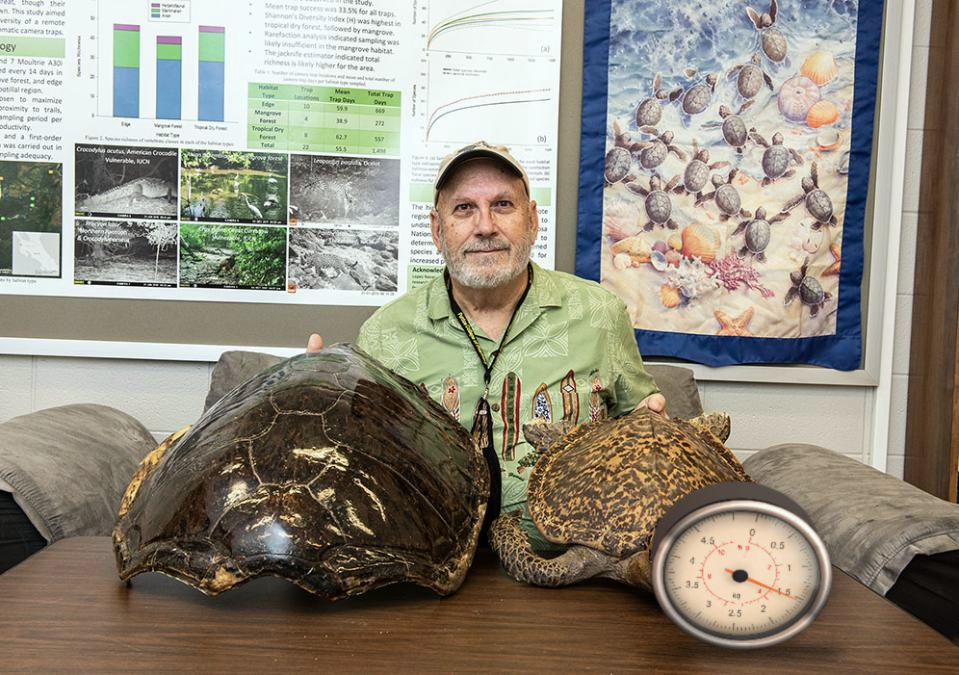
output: value=1.5 unit=kg
